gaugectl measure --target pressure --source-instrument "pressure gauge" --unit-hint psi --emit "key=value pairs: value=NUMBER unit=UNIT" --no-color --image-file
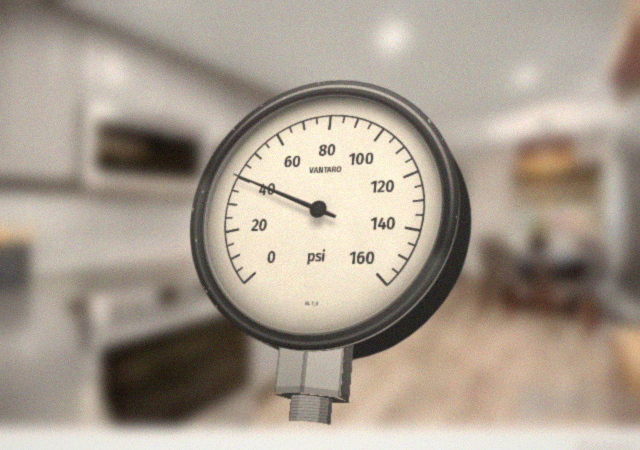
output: value=40 unit=psi
